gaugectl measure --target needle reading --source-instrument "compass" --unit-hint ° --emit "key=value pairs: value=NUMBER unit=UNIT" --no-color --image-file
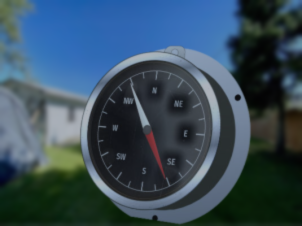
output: value=150 unit=°
